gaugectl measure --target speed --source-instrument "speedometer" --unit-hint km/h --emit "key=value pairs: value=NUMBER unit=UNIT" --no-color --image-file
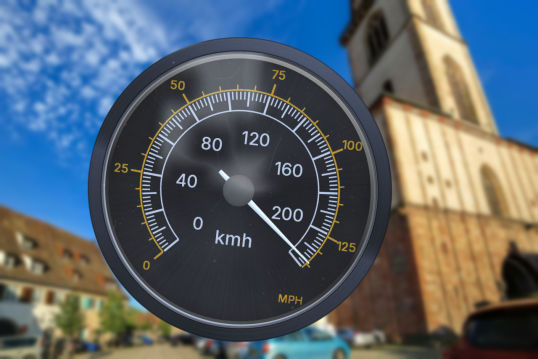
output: value=216 unit=km/h
